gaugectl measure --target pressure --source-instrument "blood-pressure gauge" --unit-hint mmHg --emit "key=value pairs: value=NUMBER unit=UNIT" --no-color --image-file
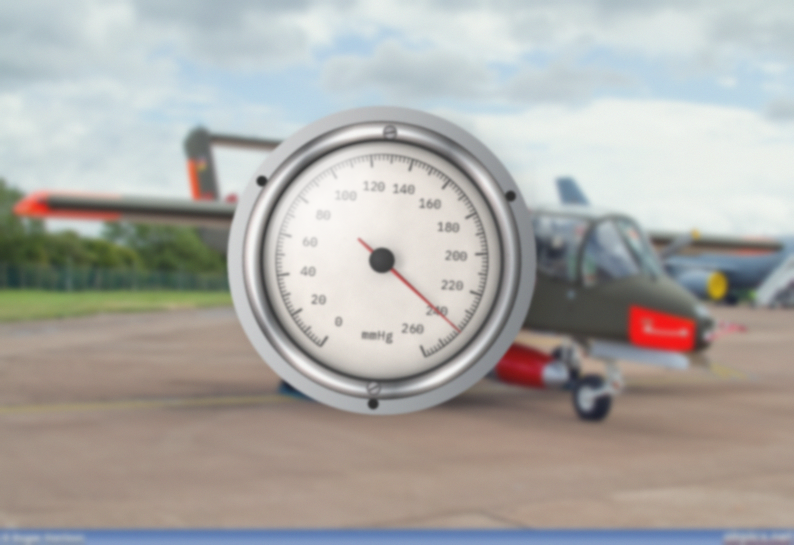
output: value=240 unit=mmHg
